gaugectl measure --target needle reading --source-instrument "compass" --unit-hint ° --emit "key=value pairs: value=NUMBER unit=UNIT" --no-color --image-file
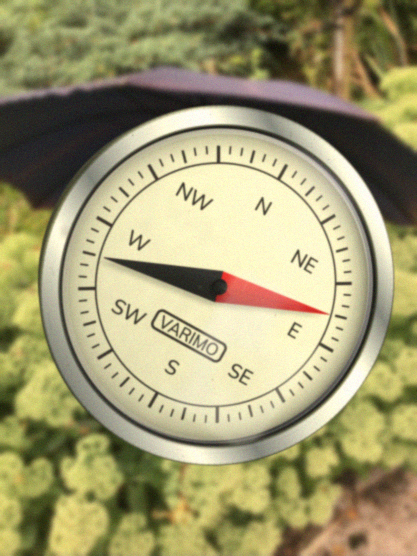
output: value=75 unit=°
